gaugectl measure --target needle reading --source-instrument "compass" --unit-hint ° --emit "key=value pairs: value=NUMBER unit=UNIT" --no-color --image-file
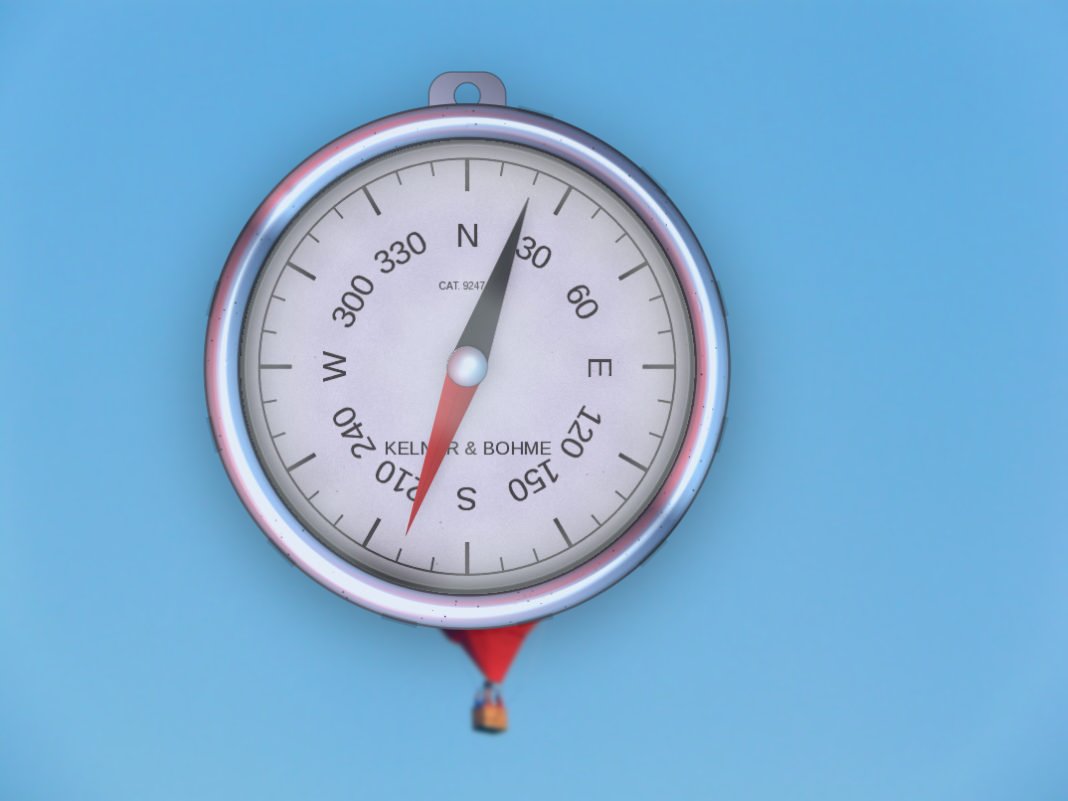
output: value=200 unit=°
